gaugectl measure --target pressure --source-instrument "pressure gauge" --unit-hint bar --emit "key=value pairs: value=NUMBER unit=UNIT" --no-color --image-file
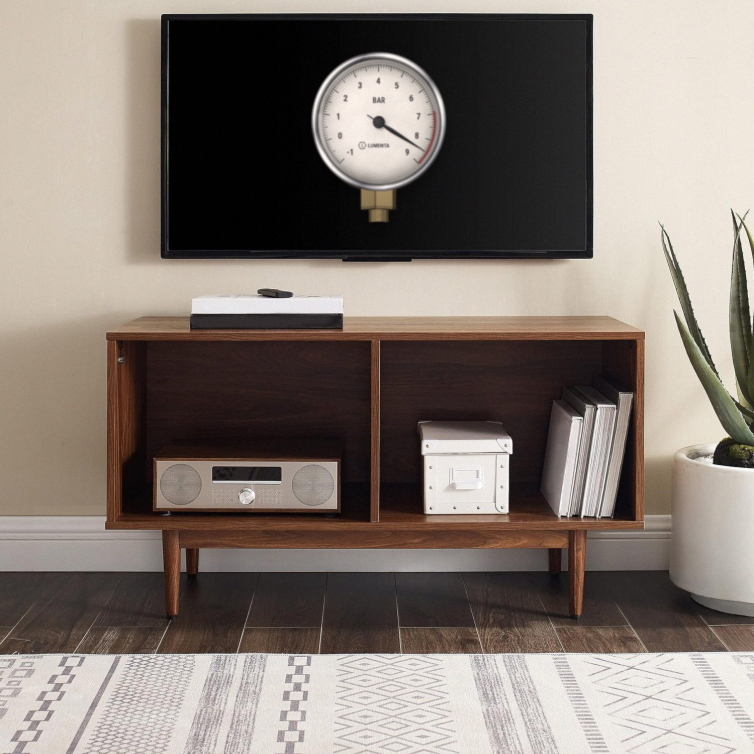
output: value=8.5 unit=bar
